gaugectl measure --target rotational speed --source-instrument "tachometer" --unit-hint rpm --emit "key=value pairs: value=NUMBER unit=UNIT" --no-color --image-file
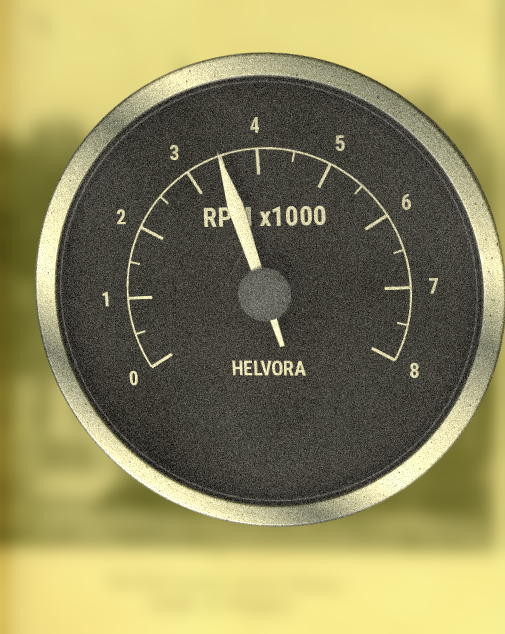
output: value=3500 unit=rpm
